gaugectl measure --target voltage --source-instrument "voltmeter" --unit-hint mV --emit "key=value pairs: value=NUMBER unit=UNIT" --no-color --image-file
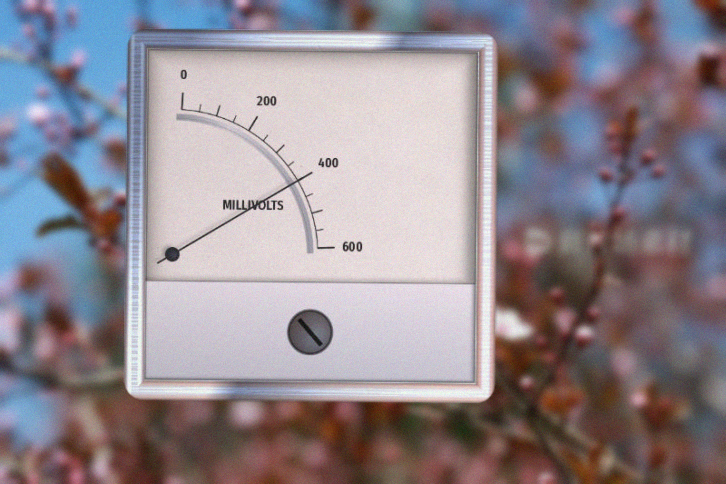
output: value=400 unit=mV
